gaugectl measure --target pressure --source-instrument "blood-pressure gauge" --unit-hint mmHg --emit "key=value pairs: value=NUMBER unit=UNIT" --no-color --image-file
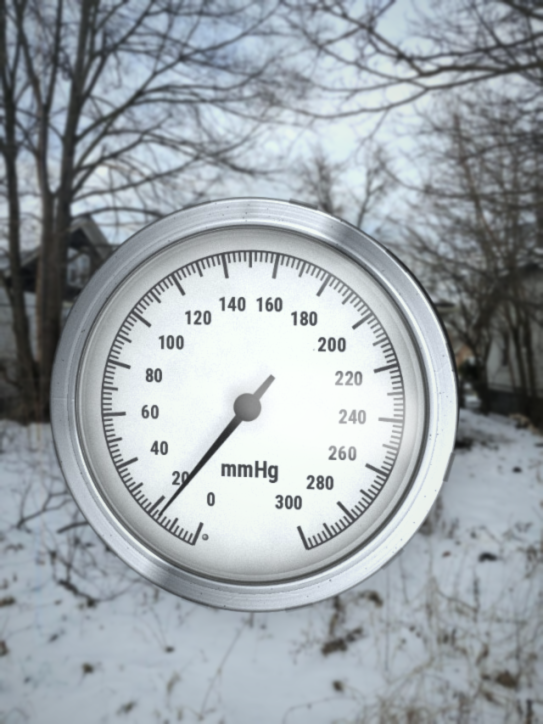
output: value=16 unit=mmHg
